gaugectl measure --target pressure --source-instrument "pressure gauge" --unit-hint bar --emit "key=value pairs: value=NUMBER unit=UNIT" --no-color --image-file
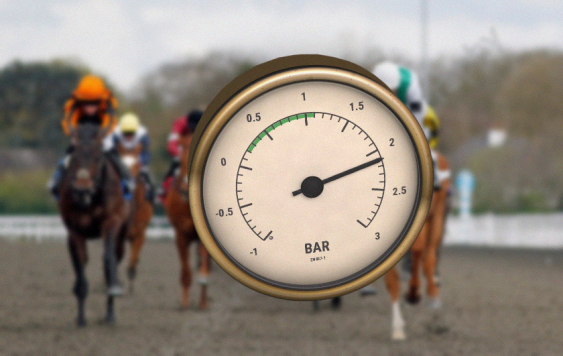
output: value=2.1 unit=bar
